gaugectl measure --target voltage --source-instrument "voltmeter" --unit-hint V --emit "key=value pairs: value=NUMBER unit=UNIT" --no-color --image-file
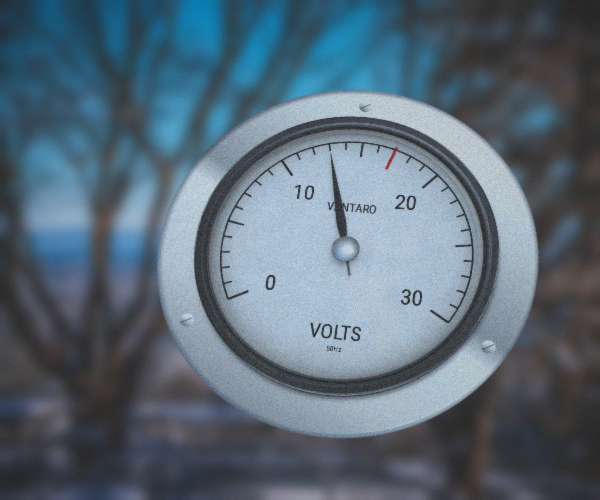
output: value=13 unit=V
